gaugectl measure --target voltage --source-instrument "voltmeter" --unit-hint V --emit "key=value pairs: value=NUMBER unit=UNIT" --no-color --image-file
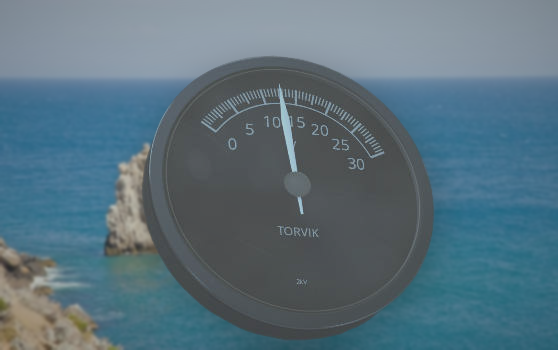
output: value=12.5 unit=V
